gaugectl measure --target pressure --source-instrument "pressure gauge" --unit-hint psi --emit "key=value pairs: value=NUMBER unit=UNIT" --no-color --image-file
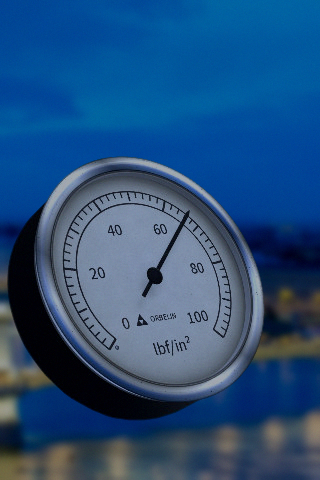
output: value=66 unit=psi
